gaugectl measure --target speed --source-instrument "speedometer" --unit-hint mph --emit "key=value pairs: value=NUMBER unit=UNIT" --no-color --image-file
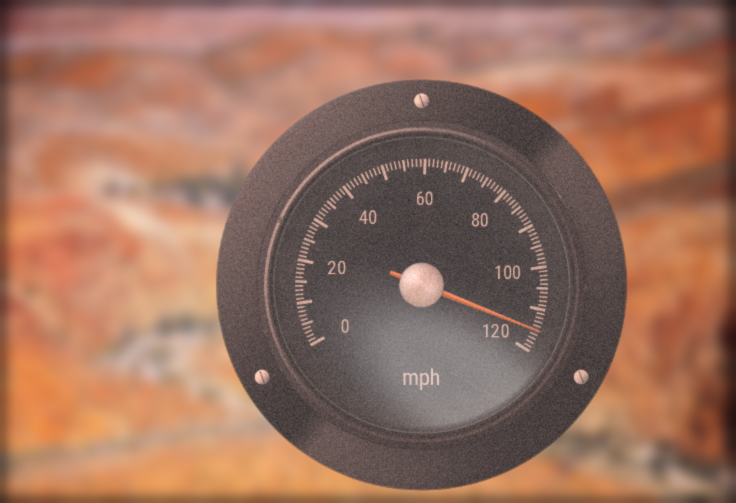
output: value=115 unit=mph
